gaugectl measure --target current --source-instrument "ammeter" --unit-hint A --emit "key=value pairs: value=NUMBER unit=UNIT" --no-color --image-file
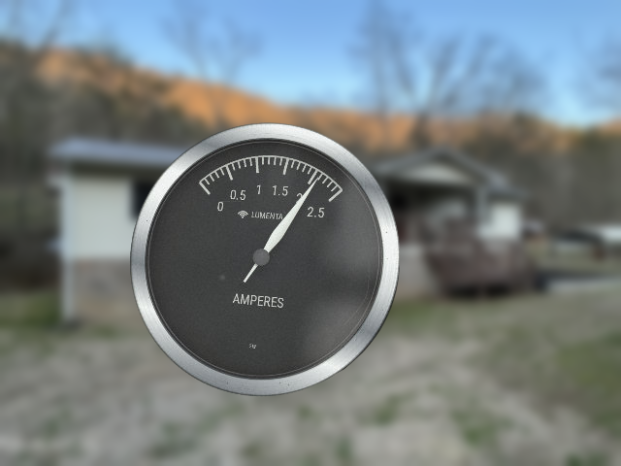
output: value=2.1 unit=A
